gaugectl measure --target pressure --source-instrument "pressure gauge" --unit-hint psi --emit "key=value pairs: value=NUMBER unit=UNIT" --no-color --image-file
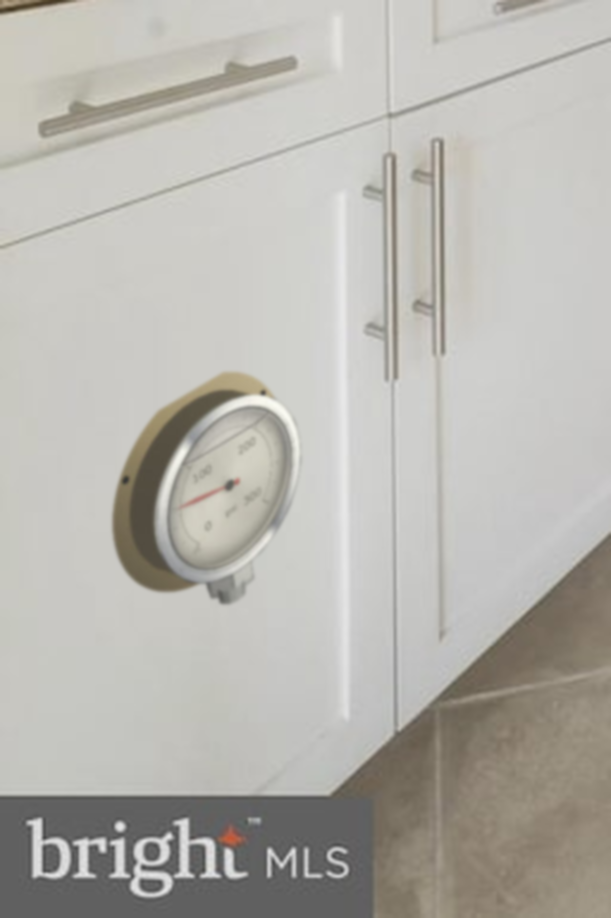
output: value=60 unit=psi
